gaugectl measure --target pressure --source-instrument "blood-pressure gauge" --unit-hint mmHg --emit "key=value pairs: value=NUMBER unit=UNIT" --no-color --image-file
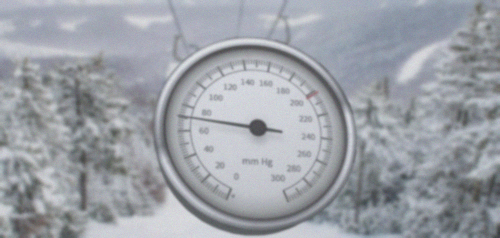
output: value=70 unit=mmHg
